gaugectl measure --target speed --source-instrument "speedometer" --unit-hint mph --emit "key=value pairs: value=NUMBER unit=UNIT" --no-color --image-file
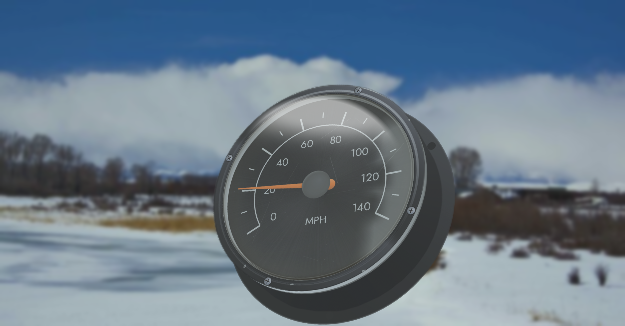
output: value=20 unit=mph
